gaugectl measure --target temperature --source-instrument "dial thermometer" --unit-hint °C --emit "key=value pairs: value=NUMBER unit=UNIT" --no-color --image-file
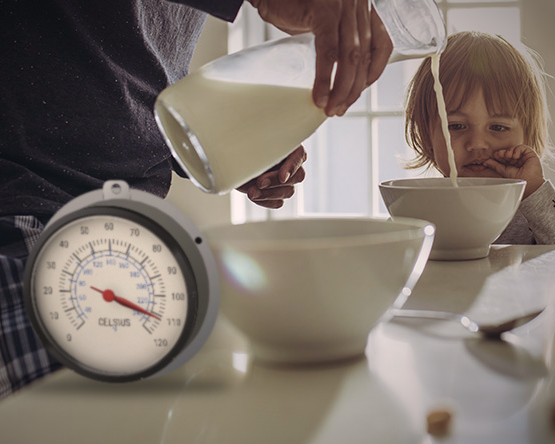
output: value=110 unit=°C
